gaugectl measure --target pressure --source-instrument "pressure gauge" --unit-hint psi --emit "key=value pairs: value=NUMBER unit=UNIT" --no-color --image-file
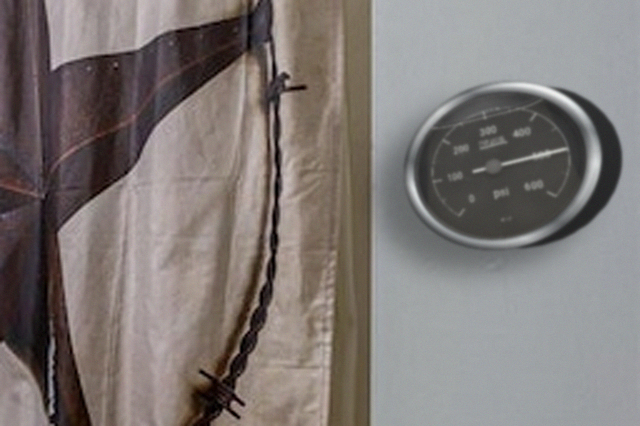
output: value=500 unit=psi
